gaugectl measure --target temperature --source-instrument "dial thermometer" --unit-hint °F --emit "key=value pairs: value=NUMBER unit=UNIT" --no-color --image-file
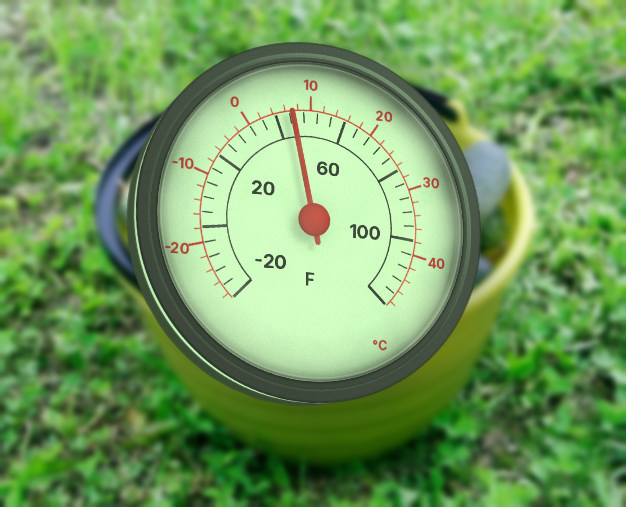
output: value=44 unit=°F
